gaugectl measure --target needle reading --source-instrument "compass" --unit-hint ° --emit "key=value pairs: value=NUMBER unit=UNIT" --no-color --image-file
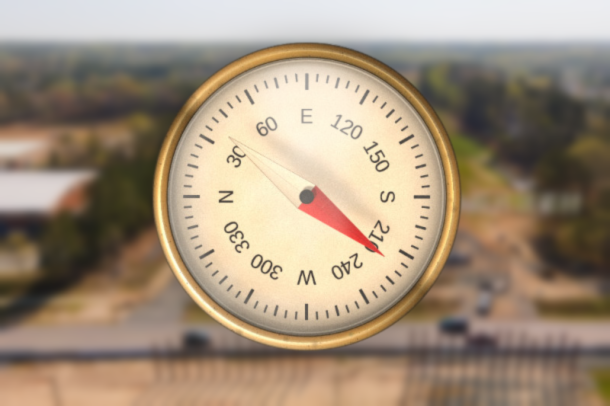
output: value=217.5 unit=°
